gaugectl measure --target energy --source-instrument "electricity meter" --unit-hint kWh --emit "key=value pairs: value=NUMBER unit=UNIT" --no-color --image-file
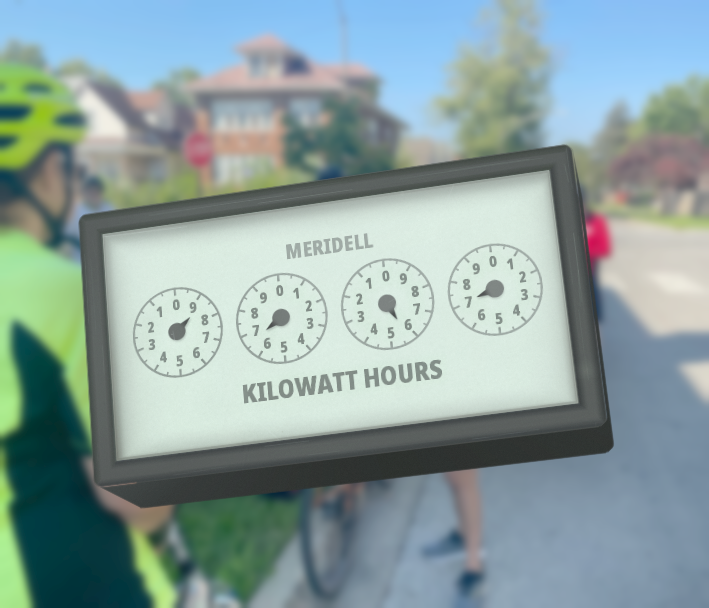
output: value=8657 unit=kWh
